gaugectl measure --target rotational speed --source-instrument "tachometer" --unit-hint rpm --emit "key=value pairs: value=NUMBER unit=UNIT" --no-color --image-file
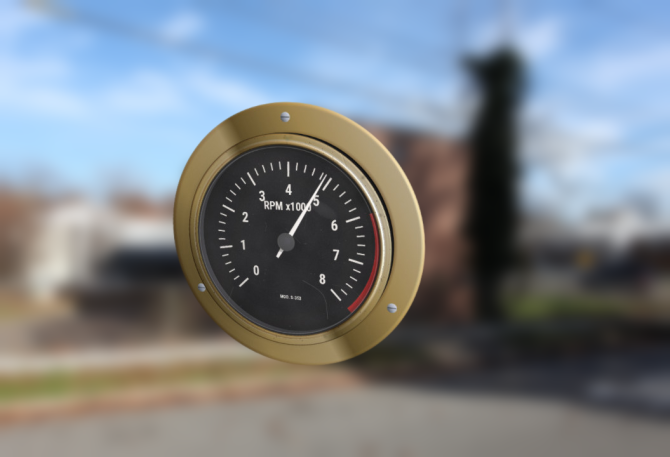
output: value=4900 unit=rpm
